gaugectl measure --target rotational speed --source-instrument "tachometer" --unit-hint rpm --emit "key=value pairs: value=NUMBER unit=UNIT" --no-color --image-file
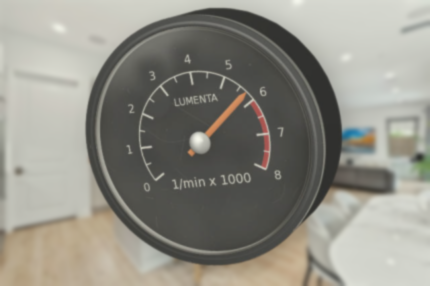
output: value=5750 unit=rpm
